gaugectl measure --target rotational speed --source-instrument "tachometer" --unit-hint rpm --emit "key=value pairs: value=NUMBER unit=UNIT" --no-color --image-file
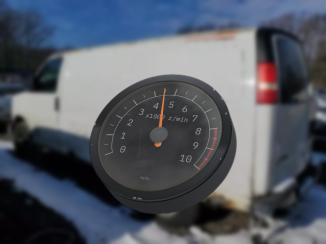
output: value=4500 unit=rpm
